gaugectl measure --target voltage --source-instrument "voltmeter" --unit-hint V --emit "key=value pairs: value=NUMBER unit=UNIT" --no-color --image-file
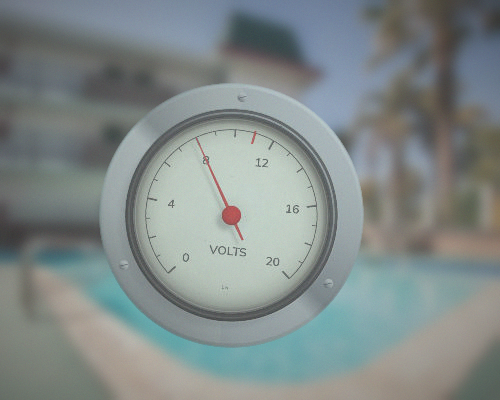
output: value=8 unit=V
